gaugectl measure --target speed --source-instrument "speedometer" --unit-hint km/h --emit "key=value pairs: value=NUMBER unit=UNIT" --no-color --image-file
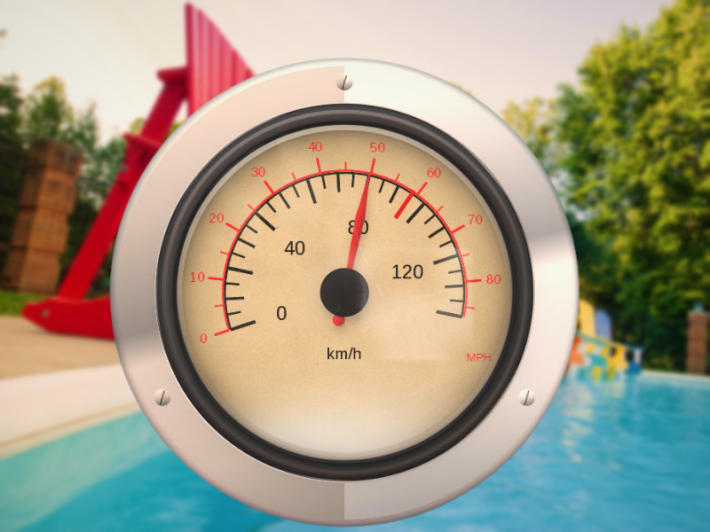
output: value=80 unit=km/h
